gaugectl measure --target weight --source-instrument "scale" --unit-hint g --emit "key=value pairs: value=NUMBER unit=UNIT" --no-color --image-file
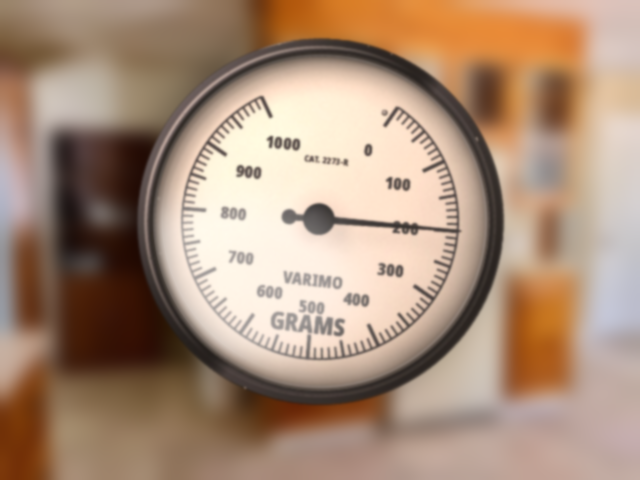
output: value=200 unit=g
